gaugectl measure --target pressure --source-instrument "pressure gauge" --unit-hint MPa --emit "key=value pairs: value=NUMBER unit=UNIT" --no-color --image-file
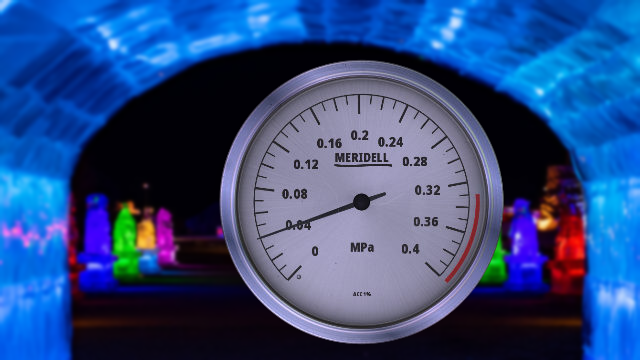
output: value=0.04 unit=MPa
